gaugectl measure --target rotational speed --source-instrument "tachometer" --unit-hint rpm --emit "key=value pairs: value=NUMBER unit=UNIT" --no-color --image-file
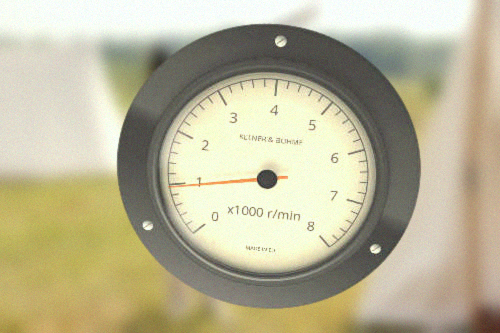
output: value=1000 unit=rpm
